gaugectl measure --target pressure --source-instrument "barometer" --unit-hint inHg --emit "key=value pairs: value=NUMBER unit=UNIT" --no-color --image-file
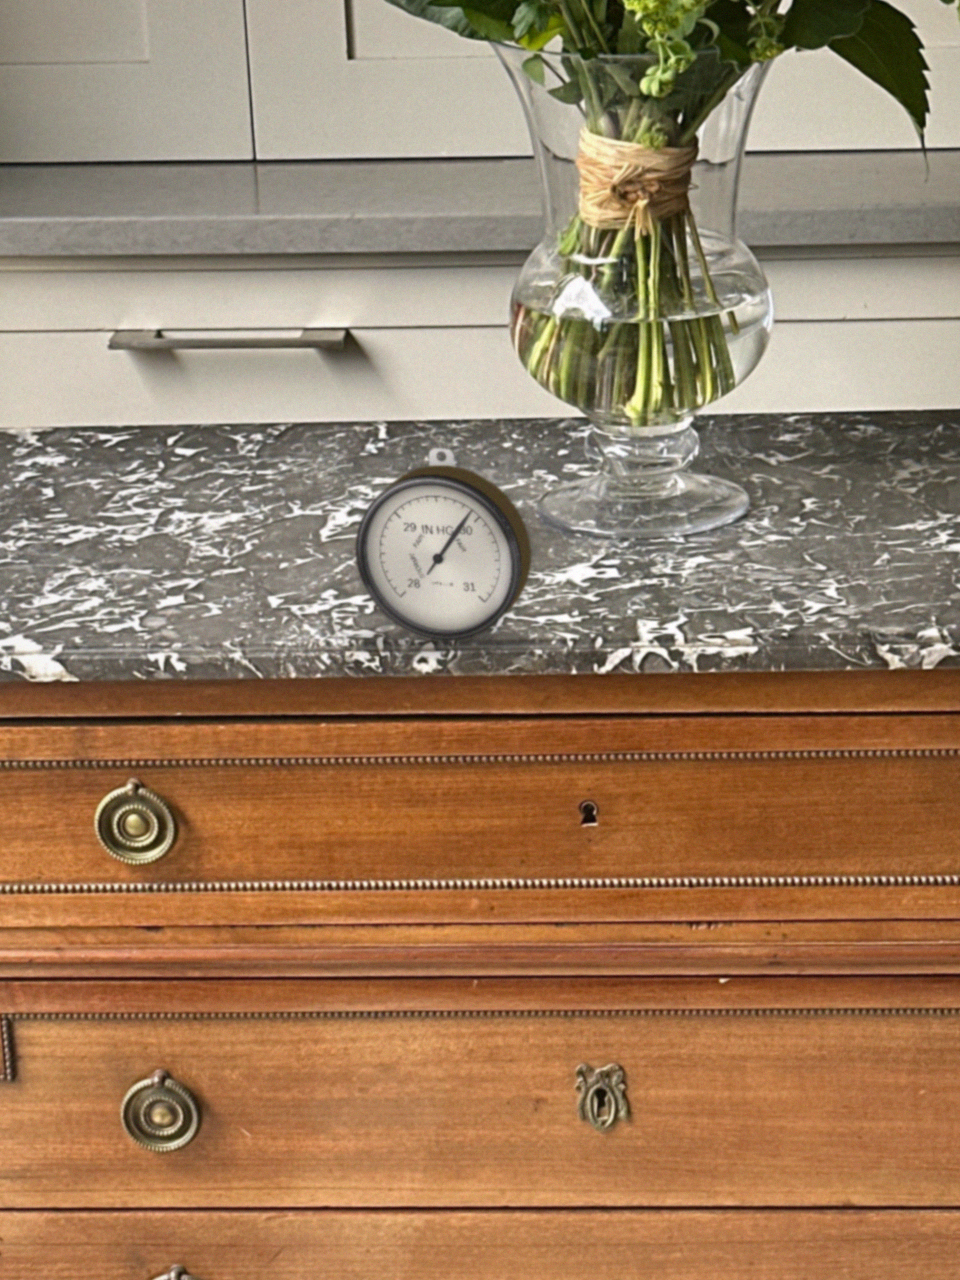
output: value=29.9 unit=inHg
